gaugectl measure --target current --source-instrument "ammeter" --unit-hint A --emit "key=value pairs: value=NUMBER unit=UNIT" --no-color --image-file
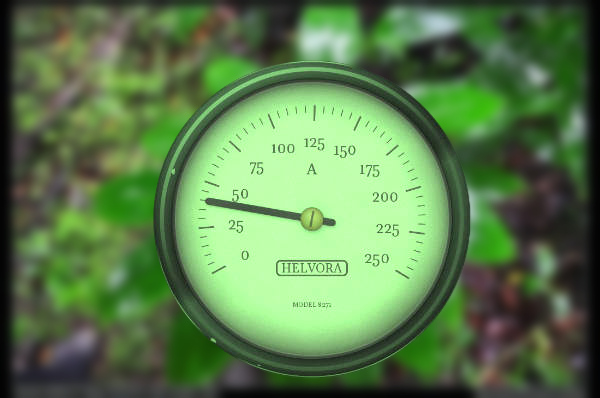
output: value=40 unit=A
